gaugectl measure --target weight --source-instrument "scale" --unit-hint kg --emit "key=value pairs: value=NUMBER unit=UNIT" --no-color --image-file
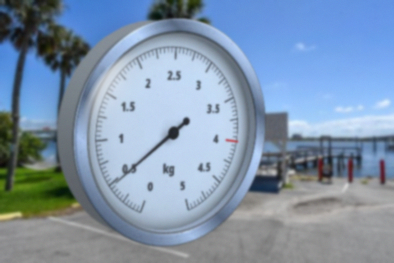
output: value=0.5 unit=kg
